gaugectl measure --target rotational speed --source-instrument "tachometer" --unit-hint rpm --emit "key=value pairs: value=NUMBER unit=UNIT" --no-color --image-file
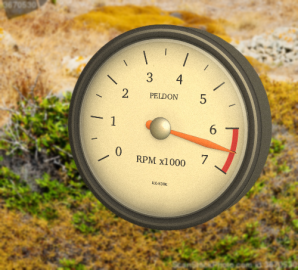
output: value=6500 unit=rpm
